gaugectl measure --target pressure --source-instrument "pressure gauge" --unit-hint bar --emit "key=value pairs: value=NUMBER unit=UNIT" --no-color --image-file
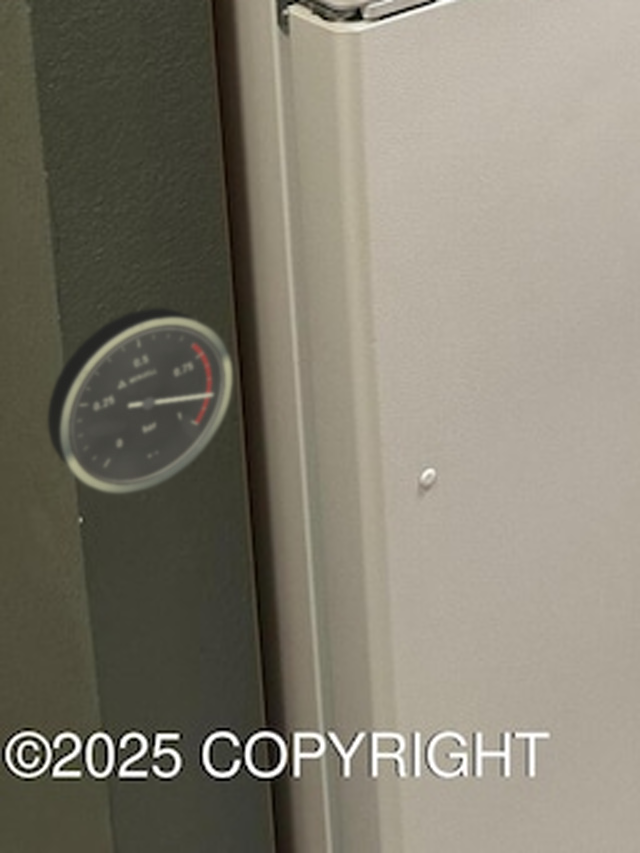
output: value=0.9 unit=bar
